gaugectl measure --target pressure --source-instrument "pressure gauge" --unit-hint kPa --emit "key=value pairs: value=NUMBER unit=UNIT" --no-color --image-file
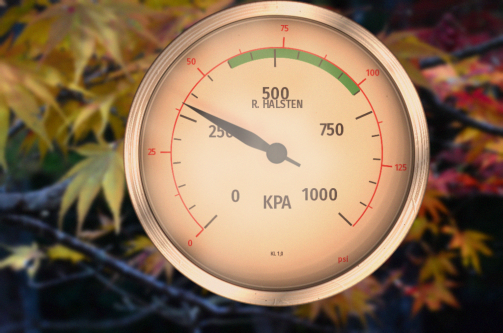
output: value=275 unit=kPa
